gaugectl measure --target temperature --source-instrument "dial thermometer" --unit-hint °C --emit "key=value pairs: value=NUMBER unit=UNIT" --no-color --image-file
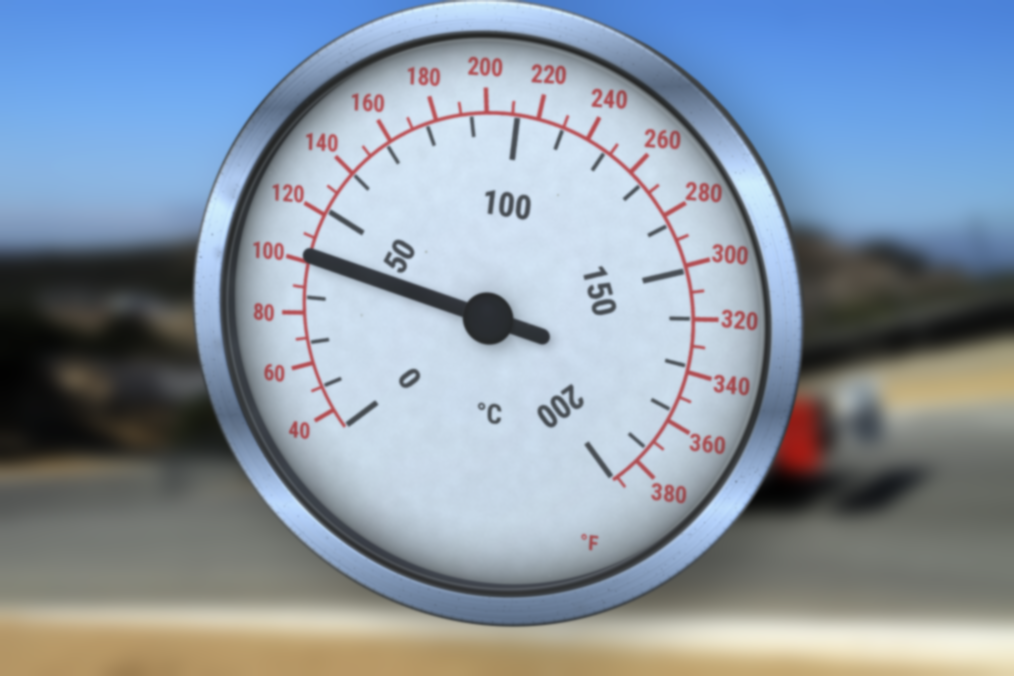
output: value=40 unit=°C
